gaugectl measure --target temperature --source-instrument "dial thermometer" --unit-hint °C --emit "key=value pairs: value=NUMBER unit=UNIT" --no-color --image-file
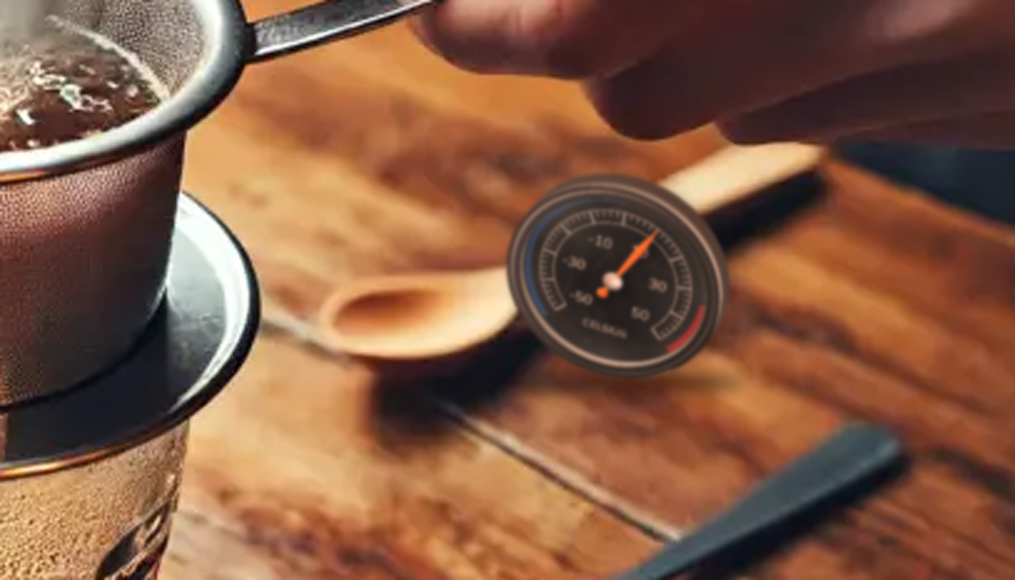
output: value=10 unit=°C
